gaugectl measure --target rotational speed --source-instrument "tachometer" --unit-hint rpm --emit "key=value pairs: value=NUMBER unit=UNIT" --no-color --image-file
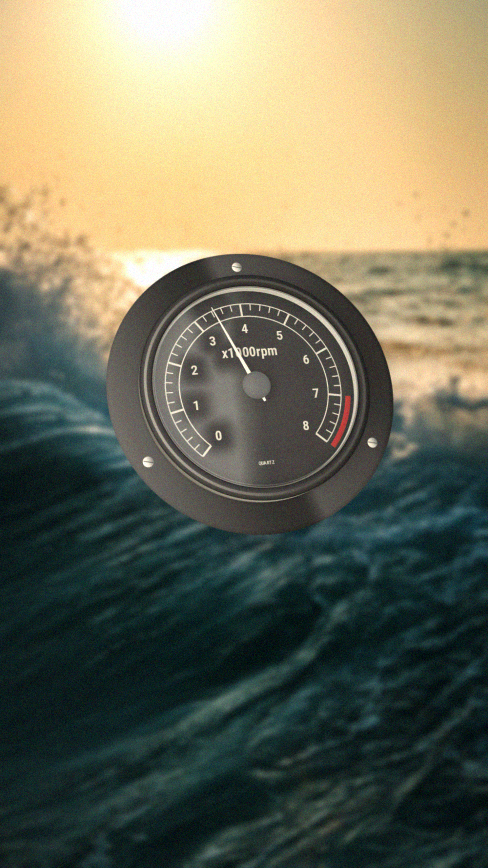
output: value=3400 unit=rpm
